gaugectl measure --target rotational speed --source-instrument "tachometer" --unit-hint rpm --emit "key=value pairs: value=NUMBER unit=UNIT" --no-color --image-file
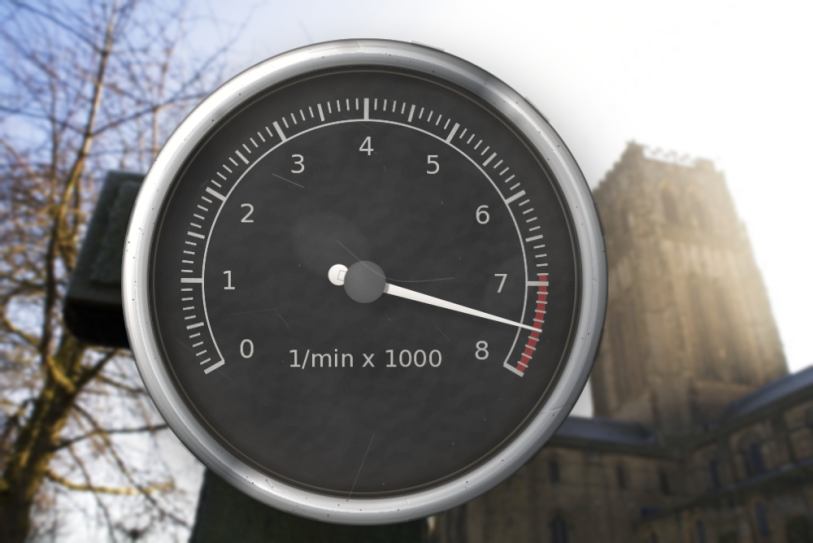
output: value=7500 unit=rpm
